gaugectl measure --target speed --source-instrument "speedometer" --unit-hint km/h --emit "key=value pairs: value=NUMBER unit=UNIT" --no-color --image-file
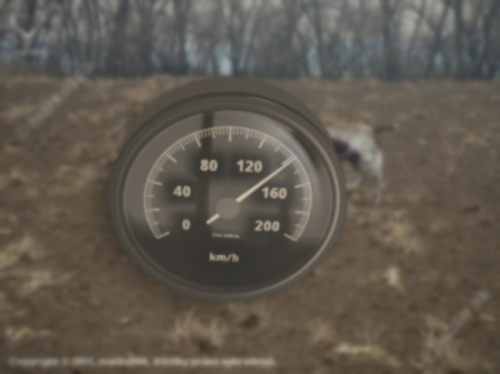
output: value=140 unit=km/h
